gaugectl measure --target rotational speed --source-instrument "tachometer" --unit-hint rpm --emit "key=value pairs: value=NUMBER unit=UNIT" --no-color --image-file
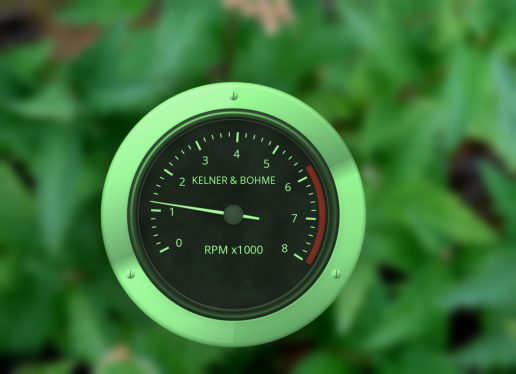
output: value=1200 unit=rpm
